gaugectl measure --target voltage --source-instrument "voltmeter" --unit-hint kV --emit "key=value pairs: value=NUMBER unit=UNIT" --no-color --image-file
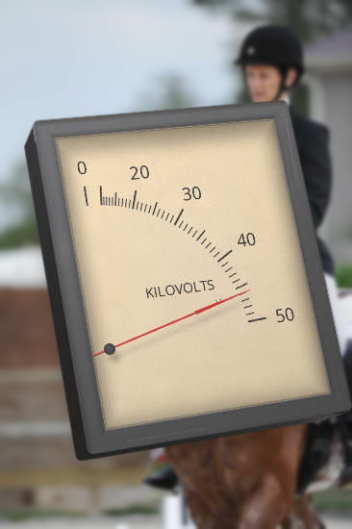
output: value=46 unit=kV
